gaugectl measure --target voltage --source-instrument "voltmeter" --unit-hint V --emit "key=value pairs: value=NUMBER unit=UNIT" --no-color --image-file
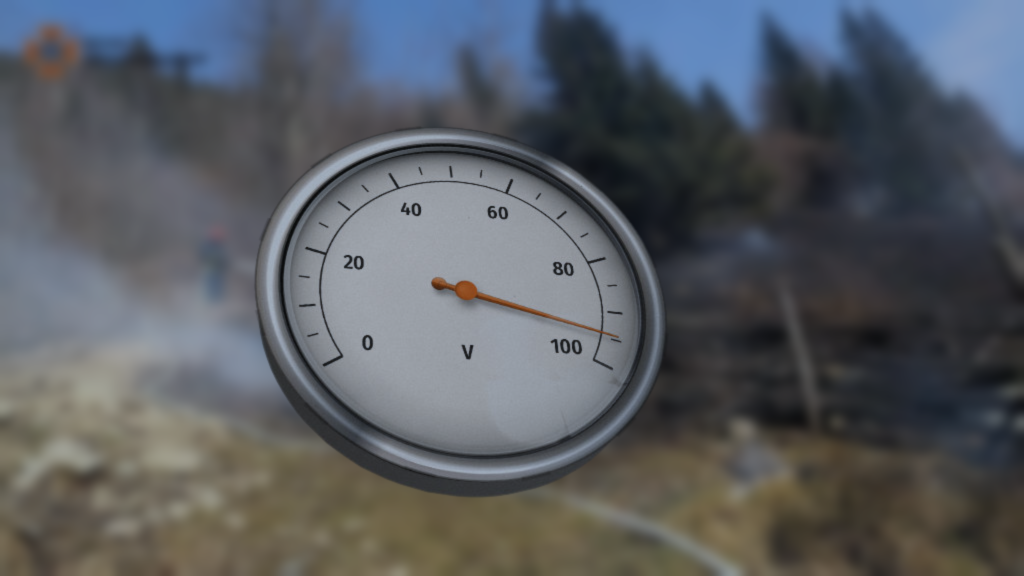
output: value=95 unit=V
